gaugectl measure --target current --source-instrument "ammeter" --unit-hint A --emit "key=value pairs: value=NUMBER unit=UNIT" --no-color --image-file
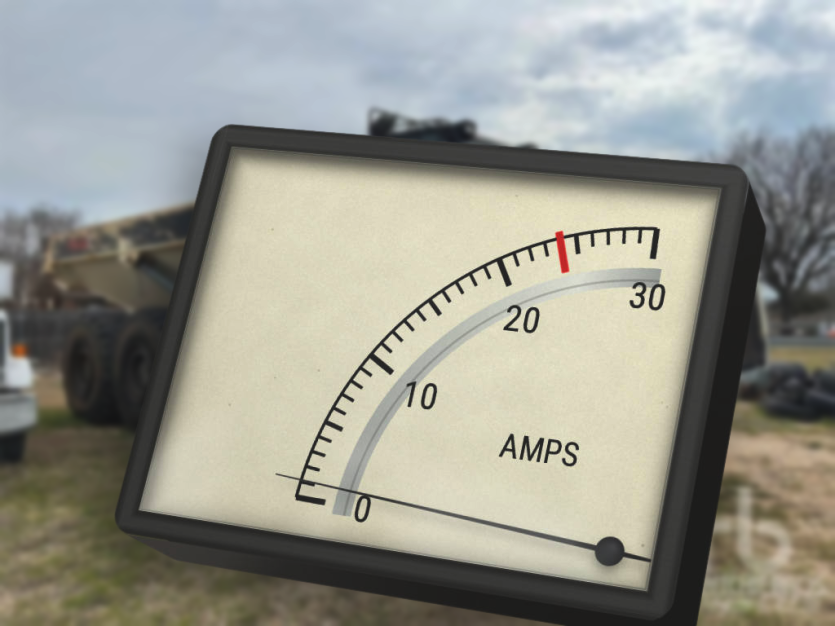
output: value=1 unit=A
